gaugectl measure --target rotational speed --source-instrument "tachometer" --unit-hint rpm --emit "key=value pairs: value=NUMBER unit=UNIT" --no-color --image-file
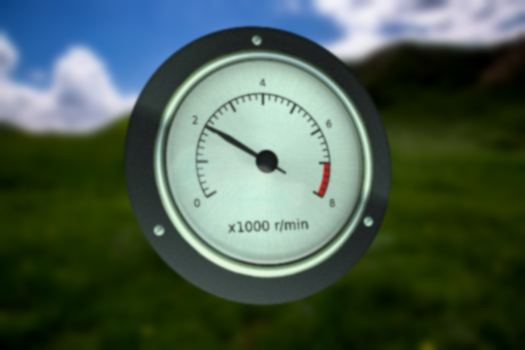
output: value=2000 unit=rpm
